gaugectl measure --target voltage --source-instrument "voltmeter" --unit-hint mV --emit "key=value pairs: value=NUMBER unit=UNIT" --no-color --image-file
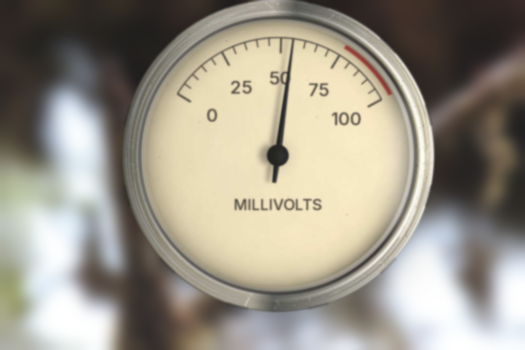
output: value=55 unit=mV
